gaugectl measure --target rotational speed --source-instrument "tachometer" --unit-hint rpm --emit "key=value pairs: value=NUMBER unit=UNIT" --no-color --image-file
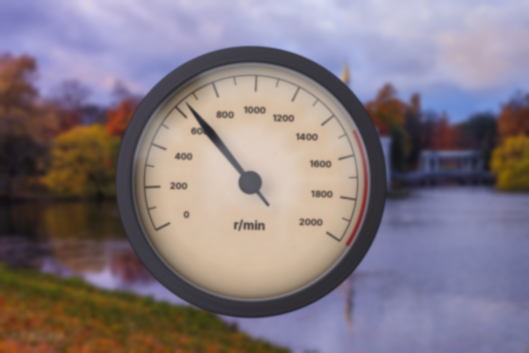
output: value=650 unit=rpm
